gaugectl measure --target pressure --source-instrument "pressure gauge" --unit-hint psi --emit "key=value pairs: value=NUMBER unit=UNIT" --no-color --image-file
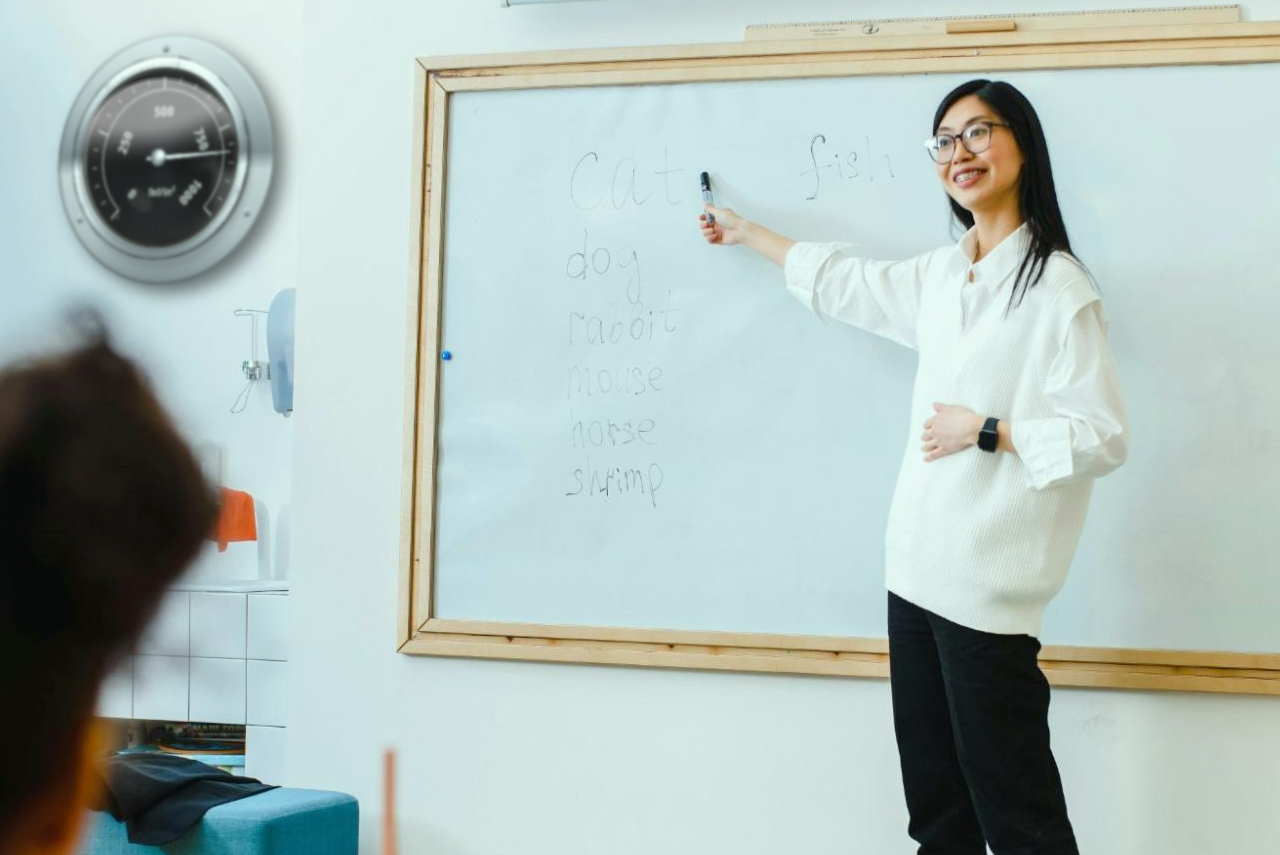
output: value=825 unit=psi
